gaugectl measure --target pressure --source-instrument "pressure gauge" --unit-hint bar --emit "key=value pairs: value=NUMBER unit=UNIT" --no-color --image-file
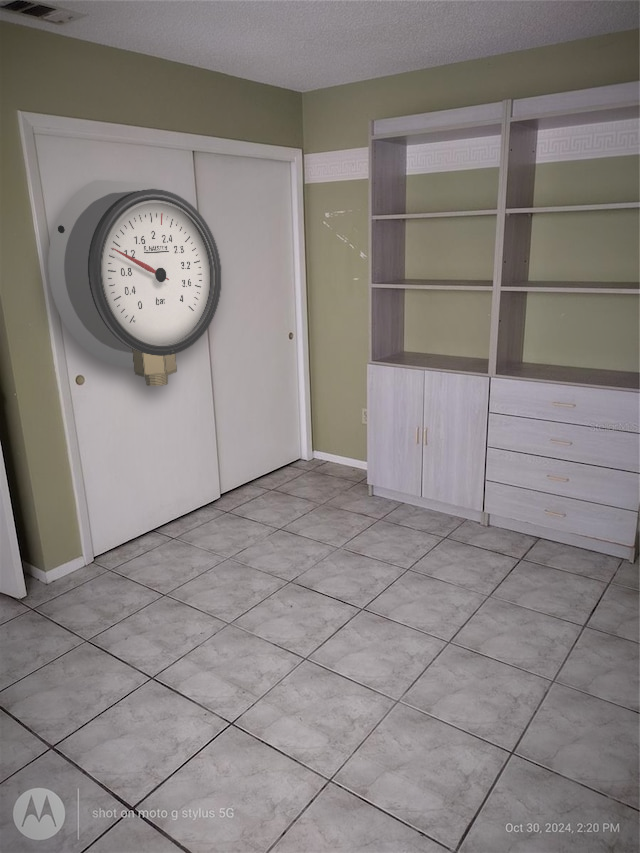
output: value=1.1 unit=bar
